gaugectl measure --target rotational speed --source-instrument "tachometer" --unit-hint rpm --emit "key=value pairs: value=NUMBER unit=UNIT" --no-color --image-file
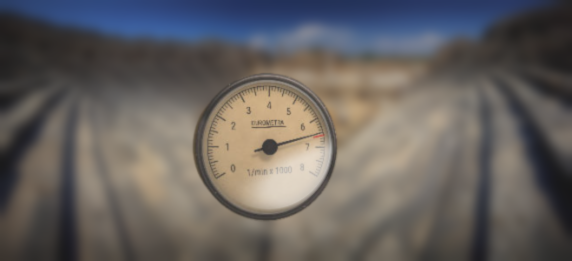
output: value=6500 unit=rpm
